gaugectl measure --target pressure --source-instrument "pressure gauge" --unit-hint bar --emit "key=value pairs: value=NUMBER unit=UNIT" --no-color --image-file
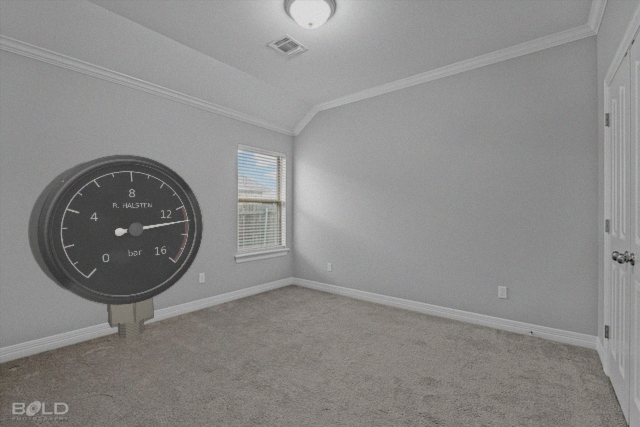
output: value=13 unit=bar
